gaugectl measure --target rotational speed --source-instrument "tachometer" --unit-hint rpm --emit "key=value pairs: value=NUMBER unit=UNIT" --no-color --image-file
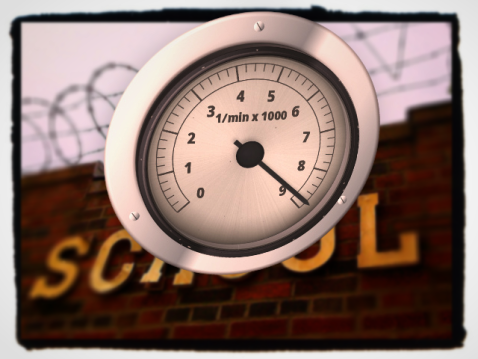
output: value=8800 unit=rpm
